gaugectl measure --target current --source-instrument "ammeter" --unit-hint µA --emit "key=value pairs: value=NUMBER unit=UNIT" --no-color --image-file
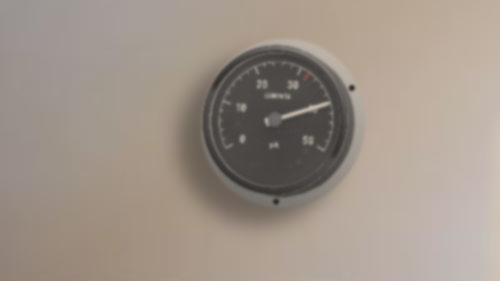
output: value=40 unit=µA
